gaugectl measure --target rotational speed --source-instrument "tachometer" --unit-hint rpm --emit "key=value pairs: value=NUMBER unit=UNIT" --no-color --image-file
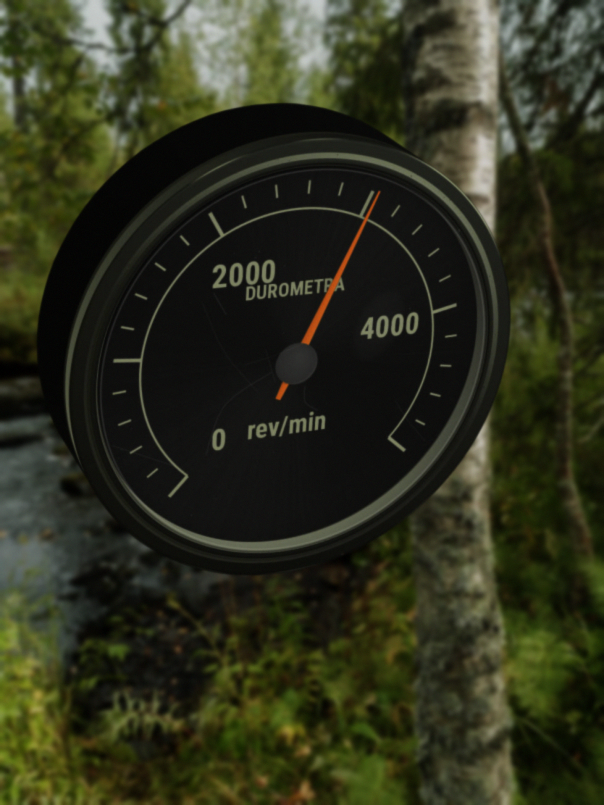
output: value=3000 unit=rpm
